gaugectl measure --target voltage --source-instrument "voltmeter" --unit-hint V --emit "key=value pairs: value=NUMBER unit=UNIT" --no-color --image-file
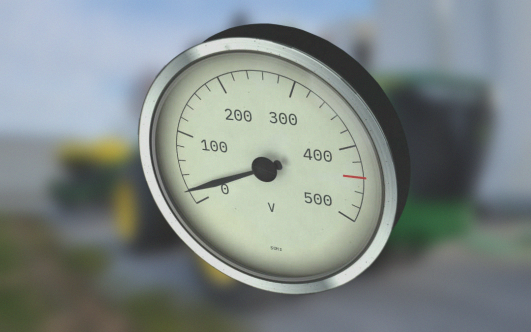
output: value=20 unit=V
